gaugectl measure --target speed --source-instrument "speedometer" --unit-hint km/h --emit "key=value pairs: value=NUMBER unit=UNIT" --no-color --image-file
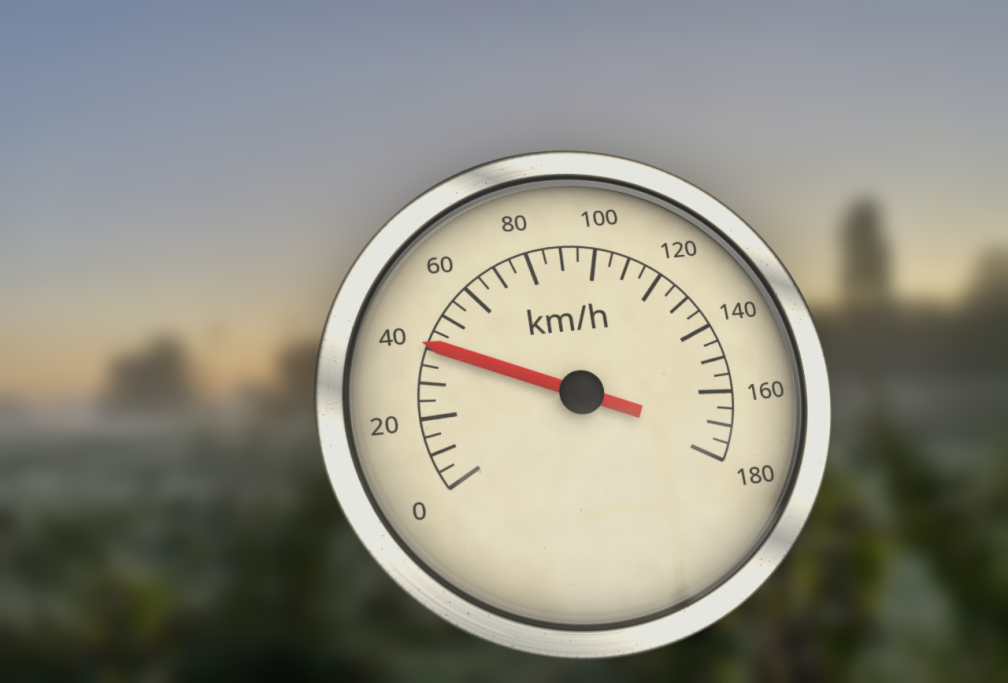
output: value=40 unit=km/h
